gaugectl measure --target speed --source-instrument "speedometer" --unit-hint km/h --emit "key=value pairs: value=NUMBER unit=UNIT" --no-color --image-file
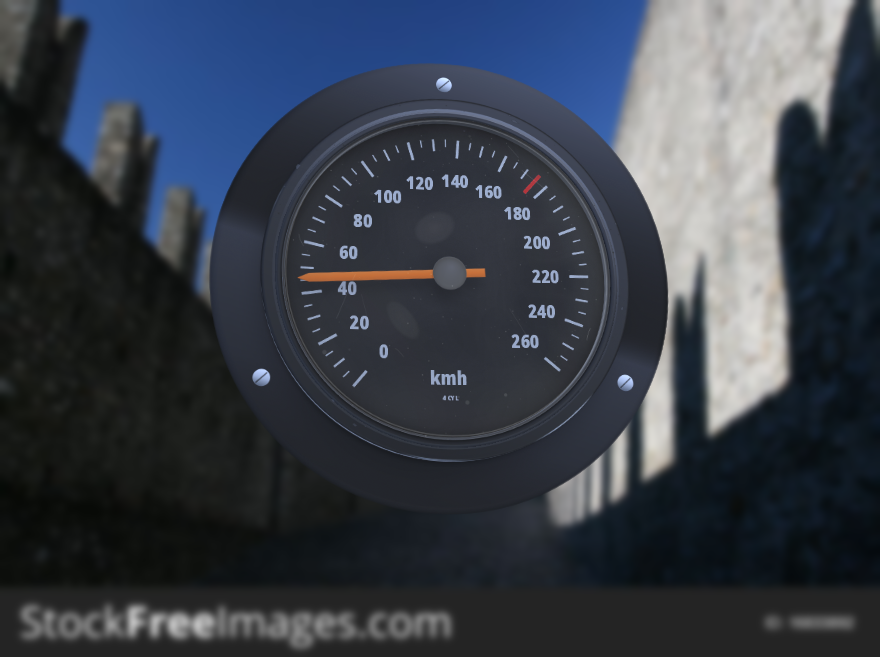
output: value=45 unit=km/h
